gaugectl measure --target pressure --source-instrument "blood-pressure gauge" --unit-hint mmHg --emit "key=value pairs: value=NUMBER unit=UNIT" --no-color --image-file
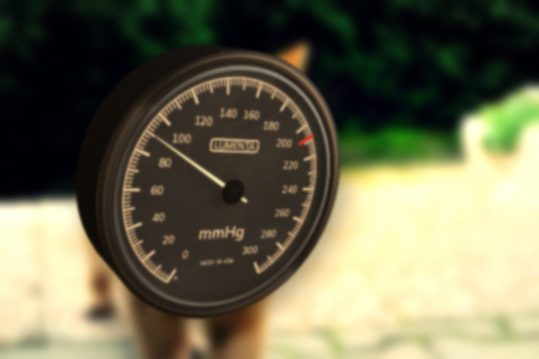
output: value=90 unit=mmHg
